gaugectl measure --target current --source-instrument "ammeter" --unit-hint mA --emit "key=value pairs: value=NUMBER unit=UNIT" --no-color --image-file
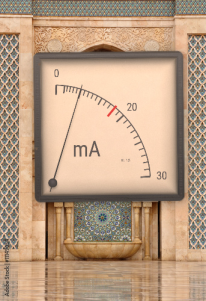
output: value=10 unit=mA
